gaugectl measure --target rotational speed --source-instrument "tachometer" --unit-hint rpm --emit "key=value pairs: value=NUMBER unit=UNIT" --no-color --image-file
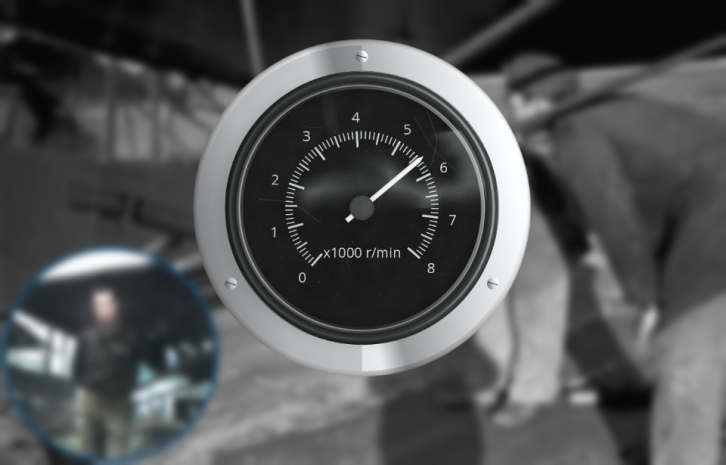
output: value=5600 unit=rpm
